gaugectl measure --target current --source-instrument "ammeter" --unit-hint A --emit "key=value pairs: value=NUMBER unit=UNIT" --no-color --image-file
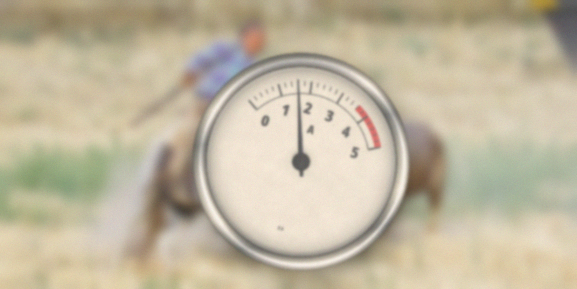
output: value=1.6 unit=A
